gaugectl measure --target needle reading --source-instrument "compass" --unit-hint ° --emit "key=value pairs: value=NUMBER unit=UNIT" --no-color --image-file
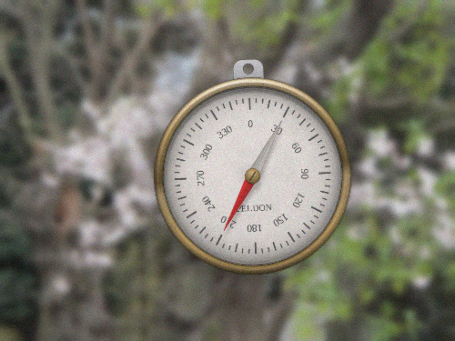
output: value=210 unit=°
